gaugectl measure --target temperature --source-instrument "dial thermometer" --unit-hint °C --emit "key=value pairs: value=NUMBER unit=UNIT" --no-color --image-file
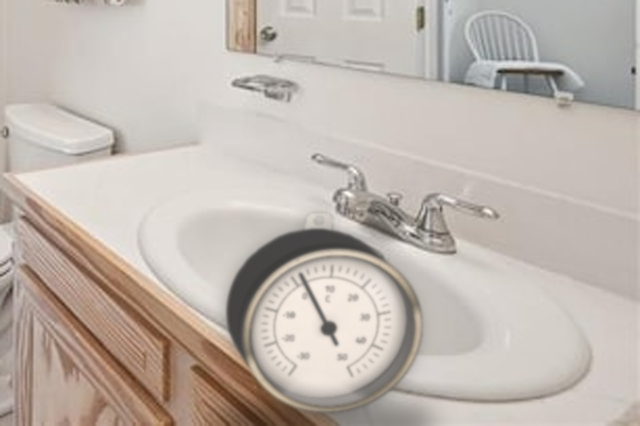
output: value=2 unit=°C
